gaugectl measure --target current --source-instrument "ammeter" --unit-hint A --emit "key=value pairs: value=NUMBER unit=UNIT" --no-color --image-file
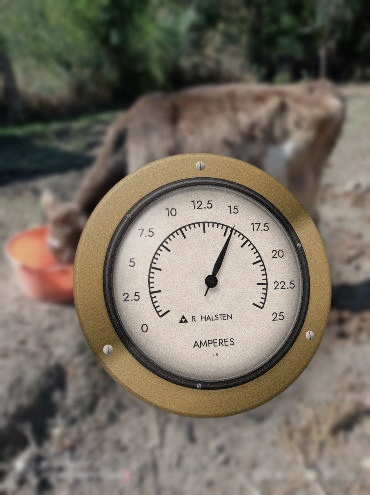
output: value=15.5 unit=A
